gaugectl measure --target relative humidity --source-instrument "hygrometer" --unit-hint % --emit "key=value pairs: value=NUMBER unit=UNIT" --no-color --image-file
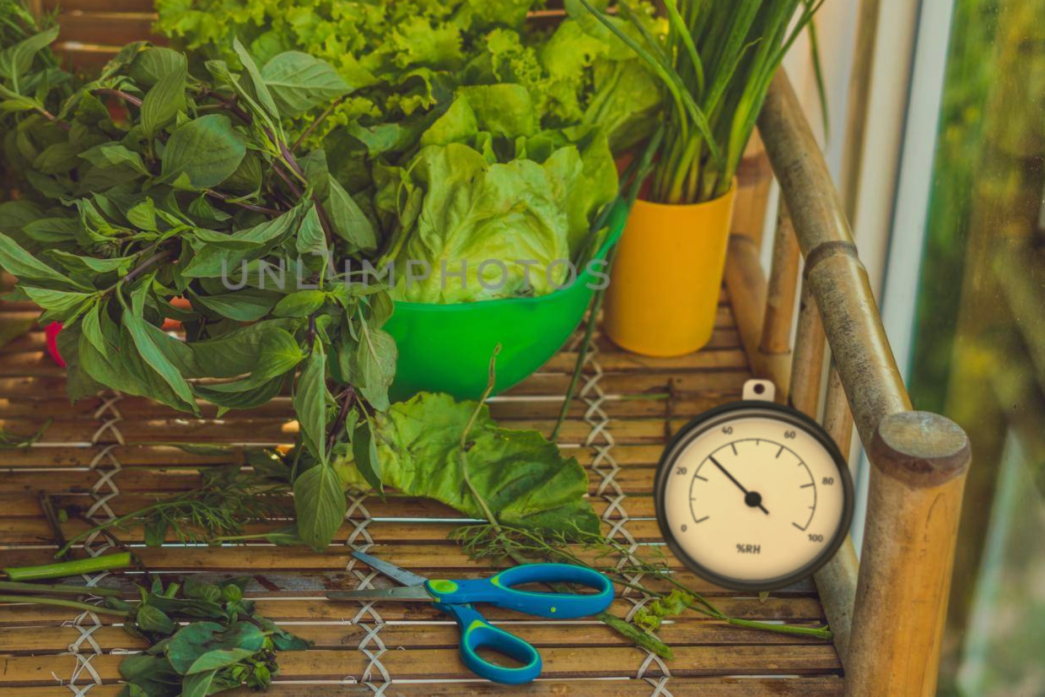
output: value=30 unit=%
